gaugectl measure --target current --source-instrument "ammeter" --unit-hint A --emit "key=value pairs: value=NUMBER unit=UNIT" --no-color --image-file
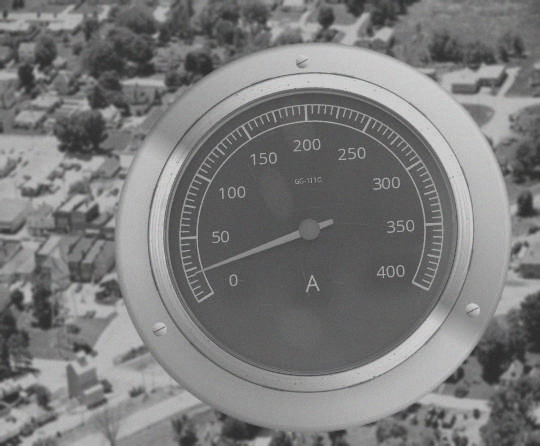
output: value=20 unit=A
